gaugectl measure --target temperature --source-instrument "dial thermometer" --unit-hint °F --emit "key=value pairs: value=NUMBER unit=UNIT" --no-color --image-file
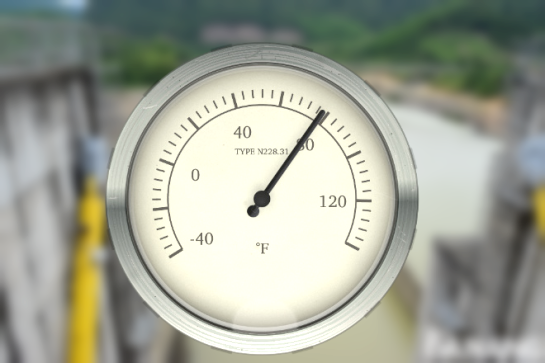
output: value=78 unit=°F
